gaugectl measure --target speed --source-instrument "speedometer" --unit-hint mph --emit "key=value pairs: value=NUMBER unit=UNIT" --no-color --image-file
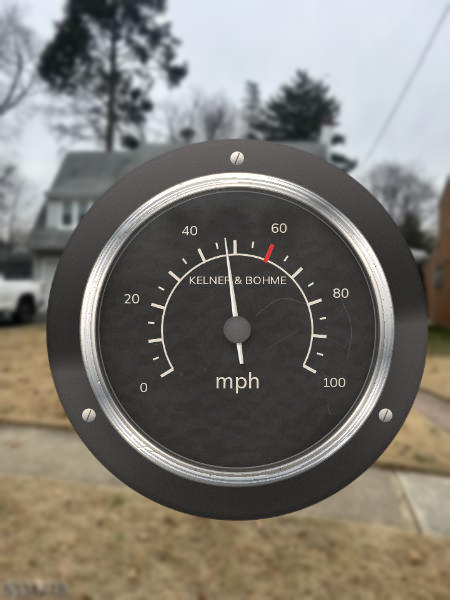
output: value=47.5 unit=mph
